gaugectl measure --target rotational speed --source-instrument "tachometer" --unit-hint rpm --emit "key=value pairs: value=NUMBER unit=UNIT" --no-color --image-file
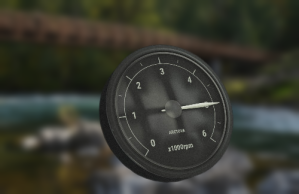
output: value=5000 unit=rpm
